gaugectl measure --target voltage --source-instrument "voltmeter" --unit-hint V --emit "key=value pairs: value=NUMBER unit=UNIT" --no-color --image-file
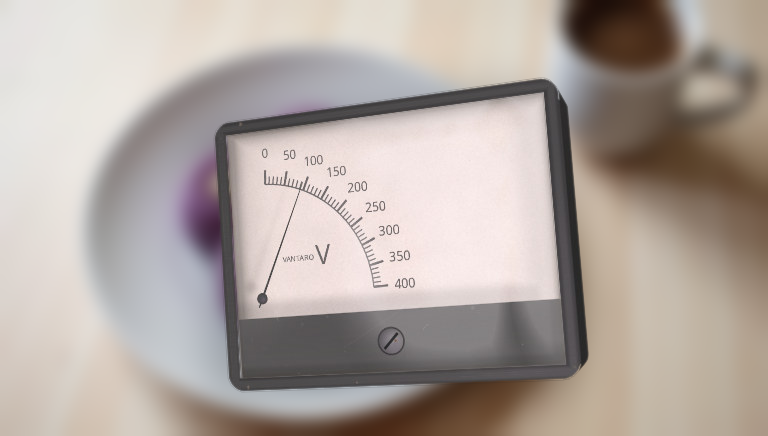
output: value=100 unit=V
